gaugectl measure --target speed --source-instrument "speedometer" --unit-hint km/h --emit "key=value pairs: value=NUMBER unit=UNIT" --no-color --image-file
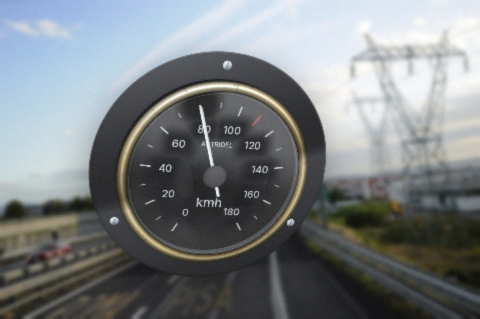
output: value=80 unit=km/h
